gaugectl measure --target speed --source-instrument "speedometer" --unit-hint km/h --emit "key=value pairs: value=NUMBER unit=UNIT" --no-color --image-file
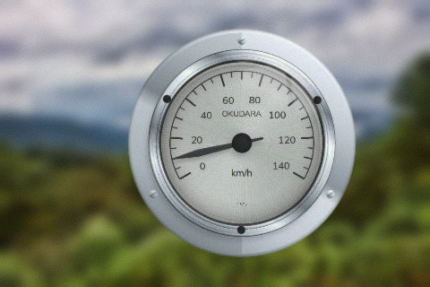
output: value=10 unit=km/h
